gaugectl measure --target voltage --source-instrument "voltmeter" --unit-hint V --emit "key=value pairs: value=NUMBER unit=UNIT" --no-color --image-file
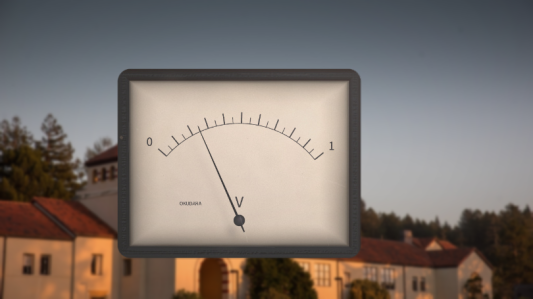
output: value=0.25 unit=V
